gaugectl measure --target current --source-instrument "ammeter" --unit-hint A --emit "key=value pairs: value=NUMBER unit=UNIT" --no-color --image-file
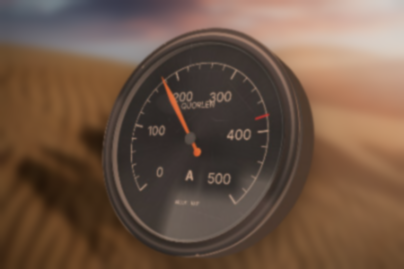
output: value=180 unit=A
